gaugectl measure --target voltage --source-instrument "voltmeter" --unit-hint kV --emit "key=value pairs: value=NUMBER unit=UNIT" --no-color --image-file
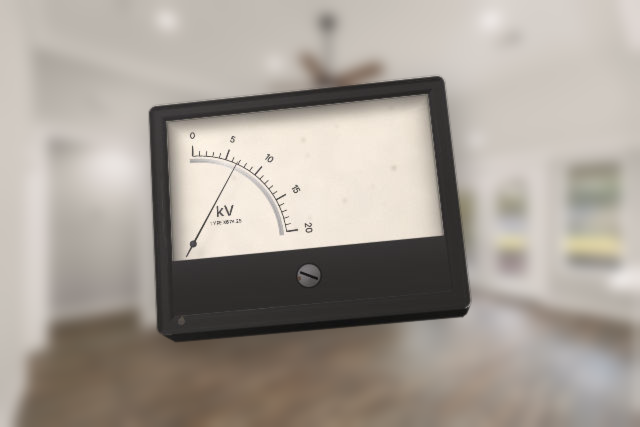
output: value=7 unit=kV
